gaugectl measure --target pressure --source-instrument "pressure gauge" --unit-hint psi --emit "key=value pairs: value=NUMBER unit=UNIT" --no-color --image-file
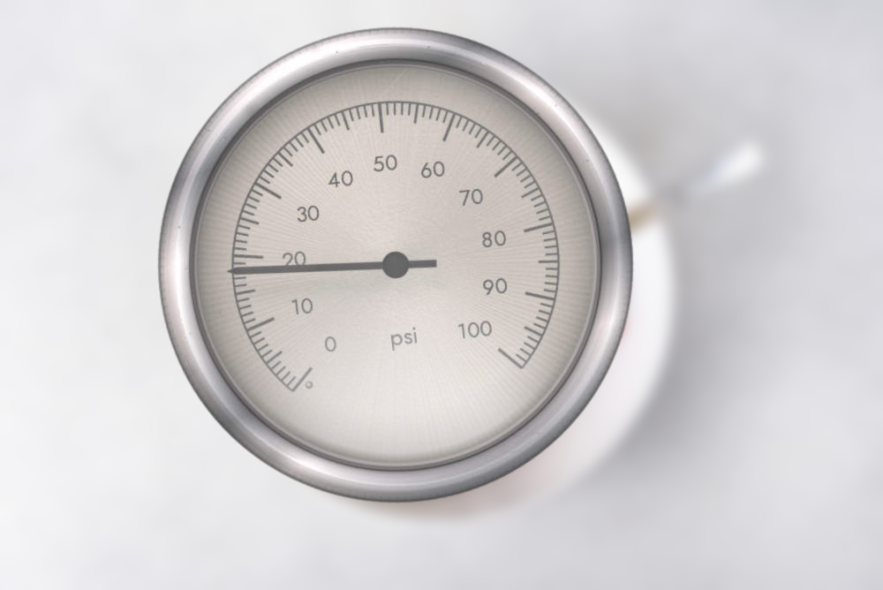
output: value=18 unit=psi
